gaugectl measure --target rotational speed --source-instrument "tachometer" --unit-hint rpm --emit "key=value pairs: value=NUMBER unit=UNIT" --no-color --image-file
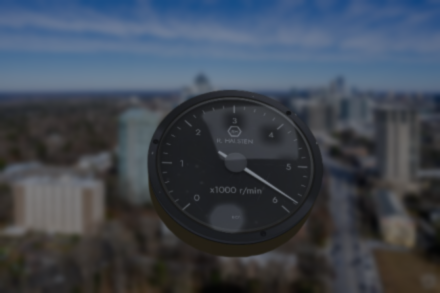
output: value=5800 unit=rpm
